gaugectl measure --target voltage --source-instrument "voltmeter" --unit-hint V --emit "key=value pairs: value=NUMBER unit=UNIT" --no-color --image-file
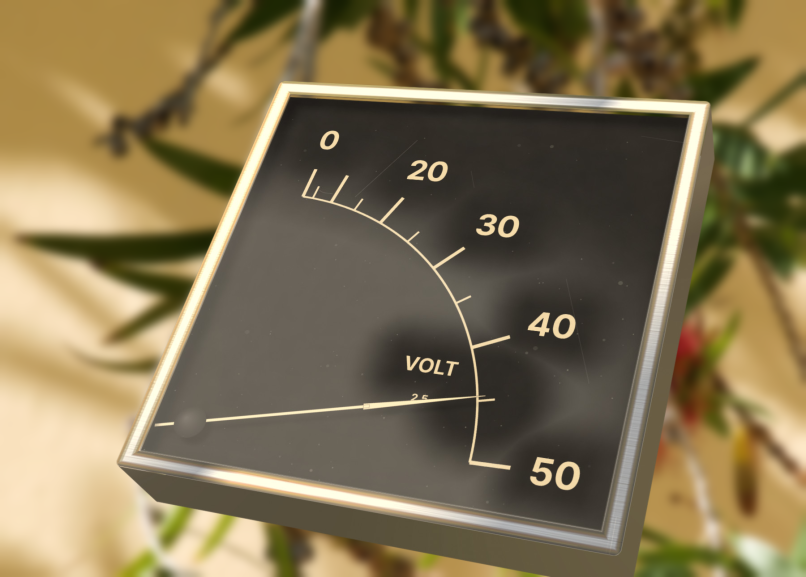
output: value=45 unit=V
